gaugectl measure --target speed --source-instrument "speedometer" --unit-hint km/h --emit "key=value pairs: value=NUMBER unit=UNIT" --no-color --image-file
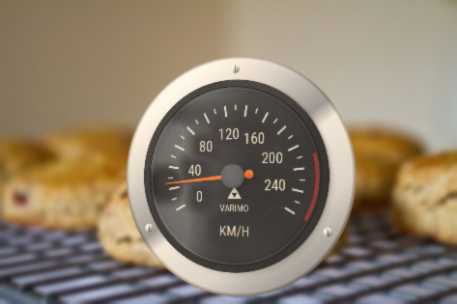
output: value=25 unit=km/h
